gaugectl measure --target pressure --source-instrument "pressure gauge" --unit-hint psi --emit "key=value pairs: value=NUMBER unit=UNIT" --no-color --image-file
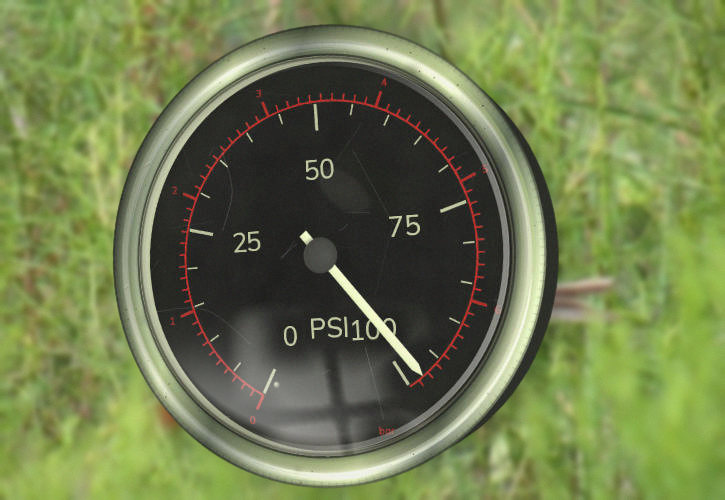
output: value=97.5 unit=psi
